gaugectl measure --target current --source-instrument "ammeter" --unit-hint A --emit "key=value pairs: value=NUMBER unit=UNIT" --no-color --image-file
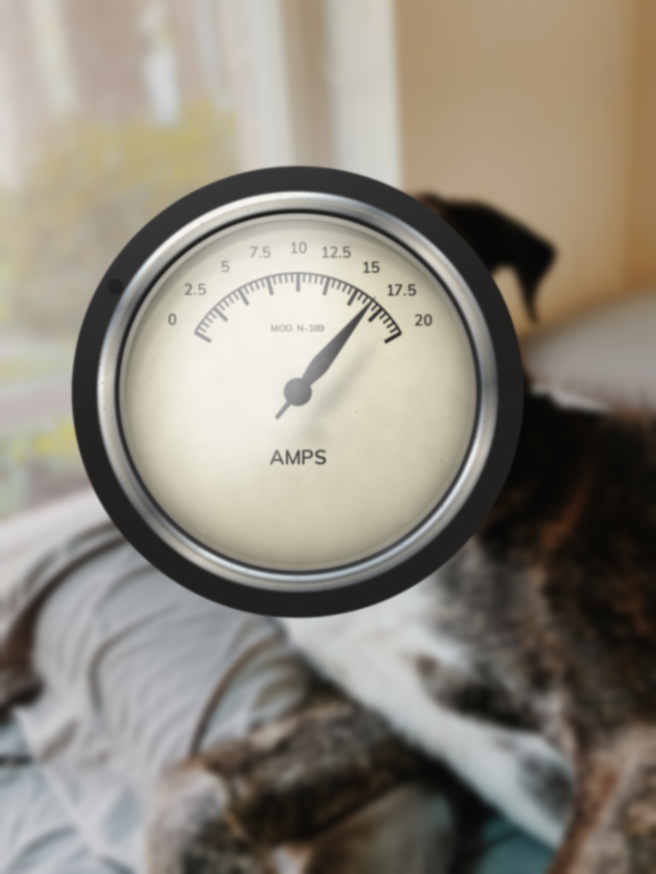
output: value=16.5 unit=A
